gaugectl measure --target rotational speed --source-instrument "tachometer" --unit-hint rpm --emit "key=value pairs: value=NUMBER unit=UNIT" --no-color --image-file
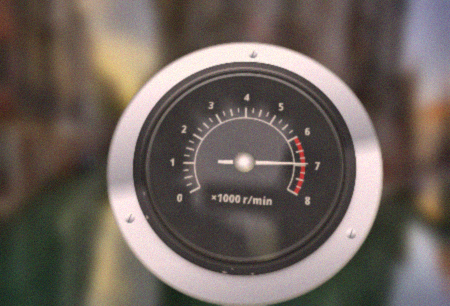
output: value=7000 unit=rpm
